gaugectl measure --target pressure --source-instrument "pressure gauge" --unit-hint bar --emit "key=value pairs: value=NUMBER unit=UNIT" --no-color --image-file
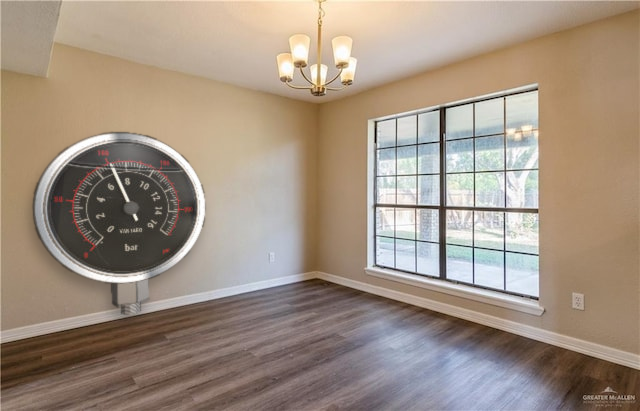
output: value=7 unit=bar
